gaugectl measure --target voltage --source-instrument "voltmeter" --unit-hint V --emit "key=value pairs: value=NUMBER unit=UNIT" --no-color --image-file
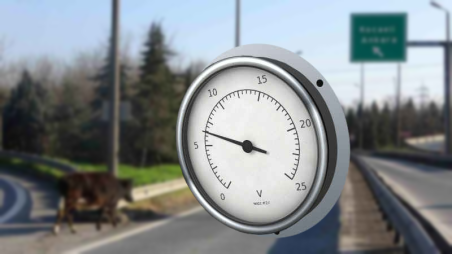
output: value=6.5 unit=V
